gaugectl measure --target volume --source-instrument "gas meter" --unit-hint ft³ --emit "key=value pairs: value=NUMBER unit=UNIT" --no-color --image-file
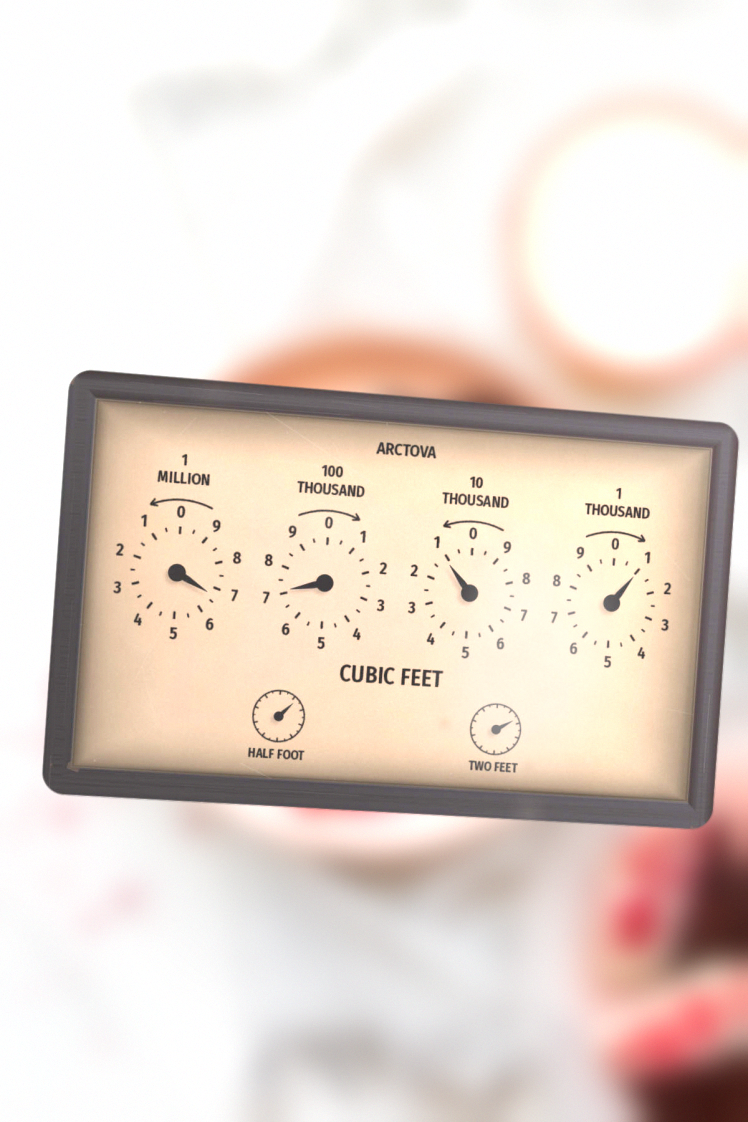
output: value=671100 unit=ft³
